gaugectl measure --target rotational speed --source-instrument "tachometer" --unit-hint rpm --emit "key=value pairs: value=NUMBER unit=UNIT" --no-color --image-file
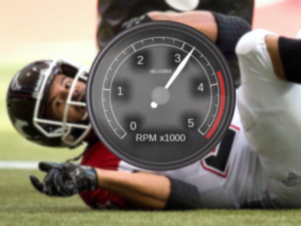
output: value=3200 unit=rpm
